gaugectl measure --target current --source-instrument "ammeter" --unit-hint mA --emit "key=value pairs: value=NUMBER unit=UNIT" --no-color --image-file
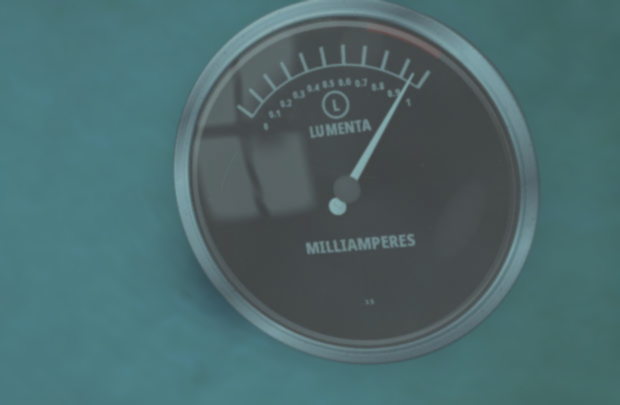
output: value=0.95 unit=mA
